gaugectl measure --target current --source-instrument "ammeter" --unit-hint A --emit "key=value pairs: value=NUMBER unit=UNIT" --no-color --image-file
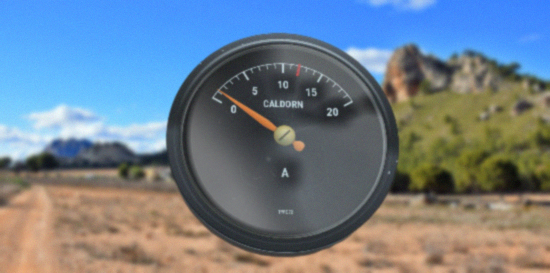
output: value=1 unit=A
